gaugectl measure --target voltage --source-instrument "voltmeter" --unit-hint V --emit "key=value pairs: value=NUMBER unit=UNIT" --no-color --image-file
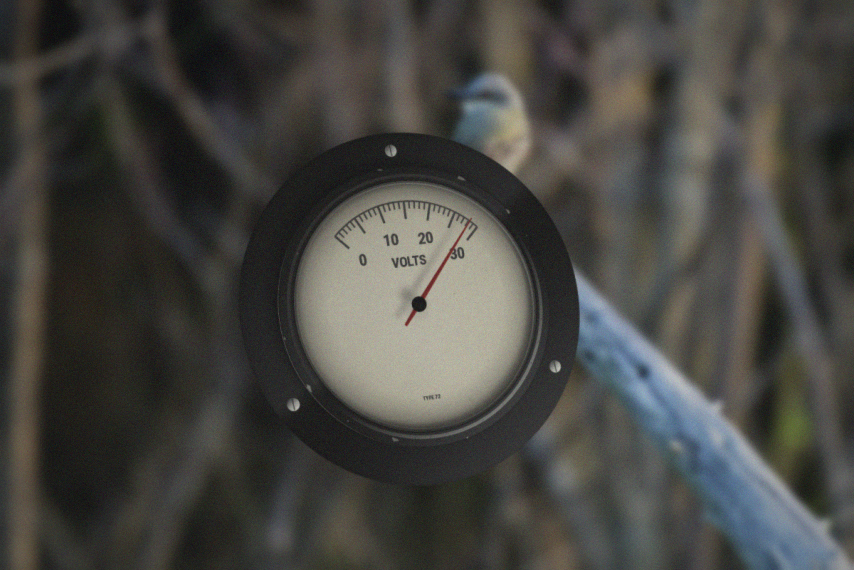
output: value=28 unit=V
